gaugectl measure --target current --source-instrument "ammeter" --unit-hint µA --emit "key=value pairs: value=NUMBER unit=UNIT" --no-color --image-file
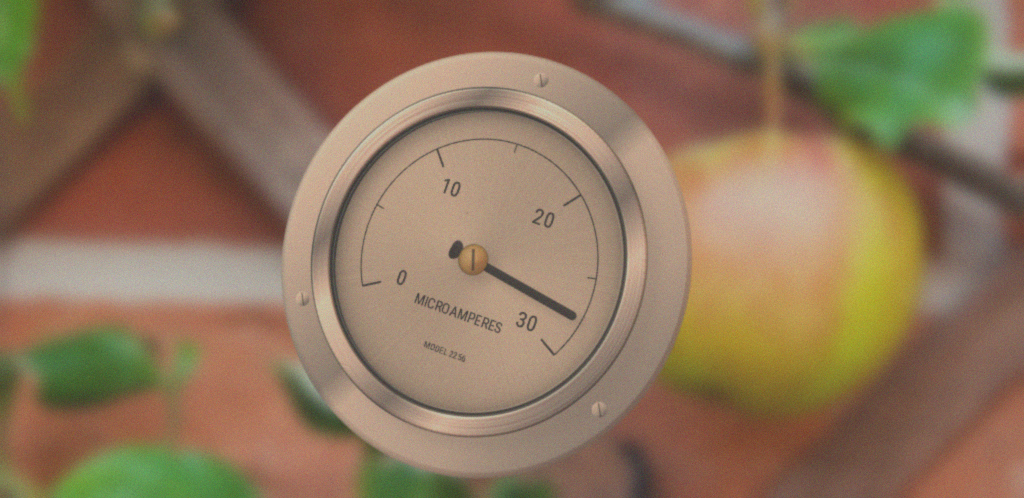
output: value=27.5 unit=µA
